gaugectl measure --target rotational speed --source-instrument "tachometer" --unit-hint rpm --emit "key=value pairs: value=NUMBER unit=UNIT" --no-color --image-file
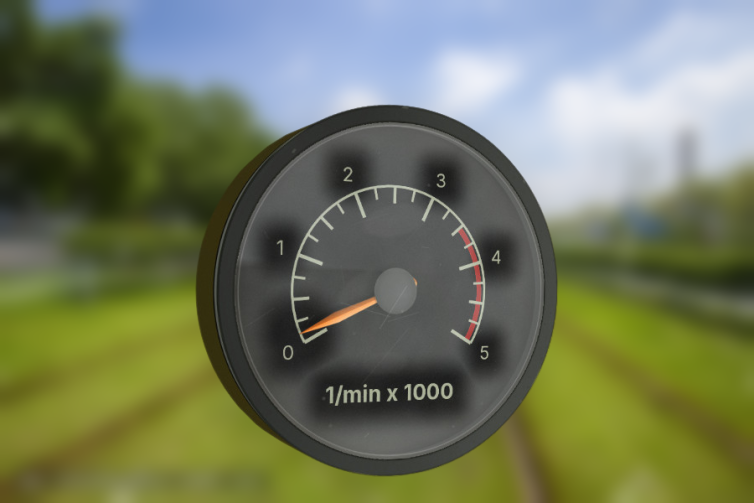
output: value=125 unit=rpm
